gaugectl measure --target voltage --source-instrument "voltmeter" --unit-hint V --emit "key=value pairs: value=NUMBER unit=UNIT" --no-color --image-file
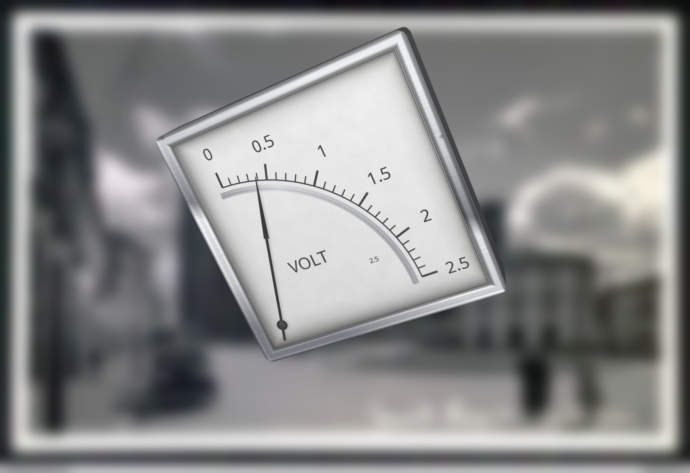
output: value=0.4 unit=V
